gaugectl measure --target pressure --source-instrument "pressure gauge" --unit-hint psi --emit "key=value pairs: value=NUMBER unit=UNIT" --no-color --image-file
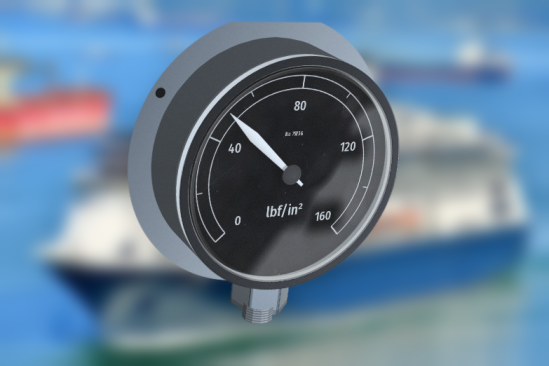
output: value=50 unit=psi
